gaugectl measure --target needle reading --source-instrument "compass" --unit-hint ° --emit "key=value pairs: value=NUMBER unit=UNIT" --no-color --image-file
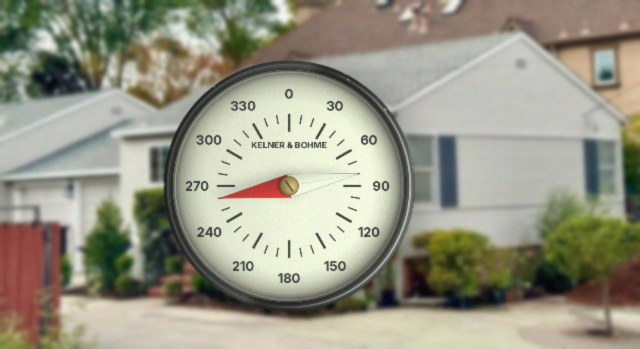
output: value=260 unit=°
